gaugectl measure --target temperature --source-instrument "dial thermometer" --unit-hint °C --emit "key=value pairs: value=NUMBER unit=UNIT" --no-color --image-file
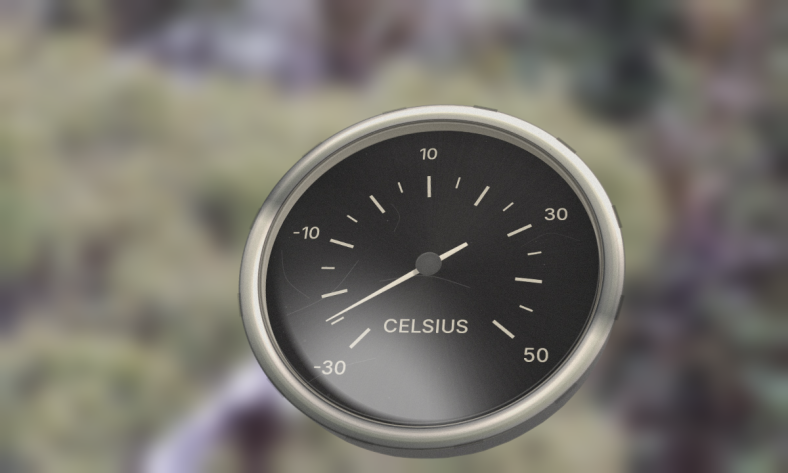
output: value=-25 unit=°C
